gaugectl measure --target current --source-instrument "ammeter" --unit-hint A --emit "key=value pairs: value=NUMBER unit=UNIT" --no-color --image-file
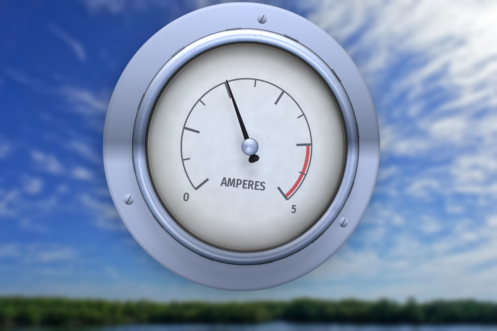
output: value=2 unit=A
